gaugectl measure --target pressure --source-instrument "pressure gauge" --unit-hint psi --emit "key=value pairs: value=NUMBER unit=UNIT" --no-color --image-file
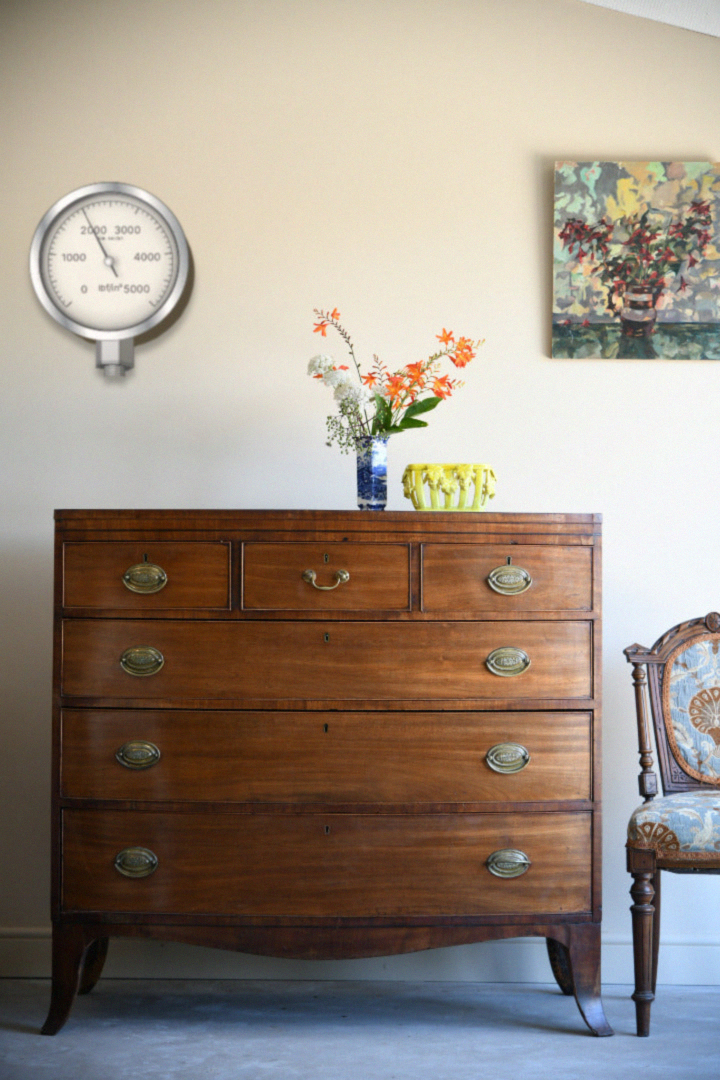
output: value=2000 unit=psi
